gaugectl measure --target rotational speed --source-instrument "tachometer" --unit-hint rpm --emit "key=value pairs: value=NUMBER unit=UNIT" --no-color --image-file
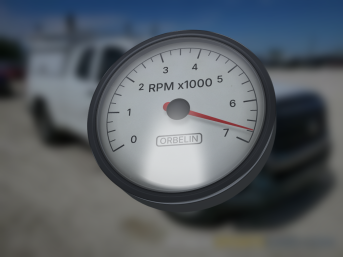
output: value=6750 unit=rpm
